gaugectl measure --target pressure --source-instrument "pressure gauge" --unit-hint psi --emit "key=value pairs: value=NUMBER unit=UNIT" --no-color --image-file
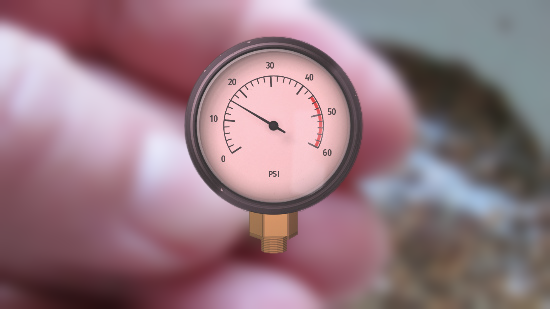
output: value=16 unit=psi
